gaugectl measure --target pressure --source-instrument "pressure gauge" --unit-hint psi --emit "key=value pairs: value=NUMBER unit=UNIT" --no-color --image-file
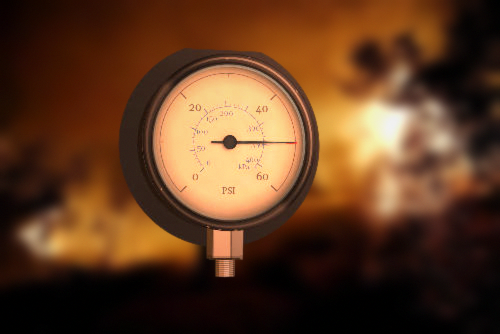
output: value=50 unit=psi
